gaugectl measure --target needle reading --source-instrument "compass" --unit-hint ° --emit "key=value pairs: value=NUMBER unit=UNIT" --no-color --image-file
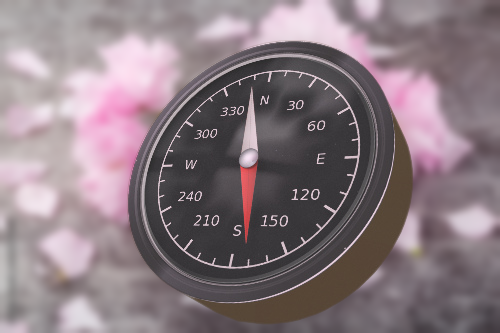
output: value=170 unit=°
